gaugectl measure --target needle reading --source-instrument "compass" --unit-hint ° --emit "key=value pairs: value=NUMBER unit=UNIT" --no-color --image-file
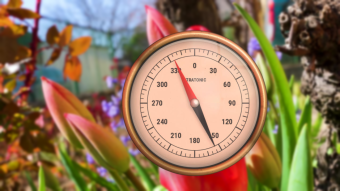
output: value=335 unit=°
